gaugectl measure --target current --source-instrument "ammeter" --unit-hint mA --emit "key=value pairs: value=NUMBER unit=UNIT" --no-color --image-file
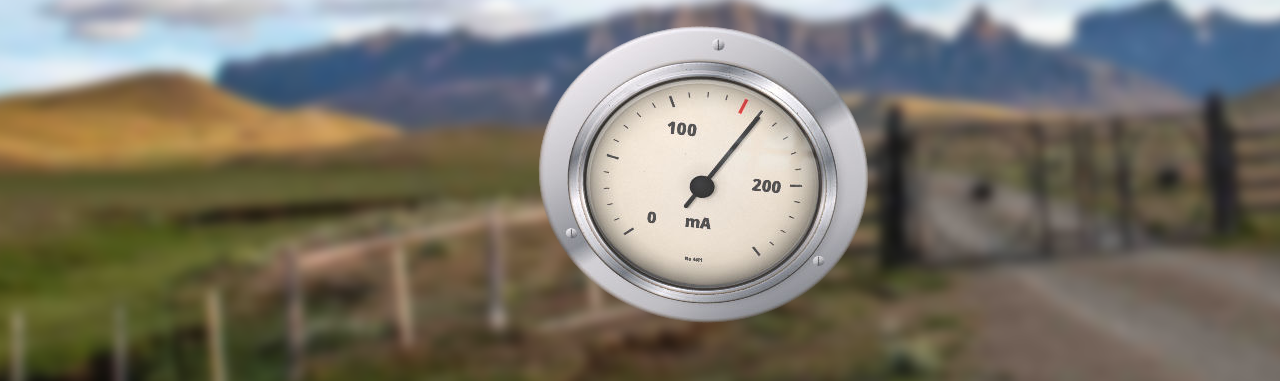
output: value=150 unit=mA
